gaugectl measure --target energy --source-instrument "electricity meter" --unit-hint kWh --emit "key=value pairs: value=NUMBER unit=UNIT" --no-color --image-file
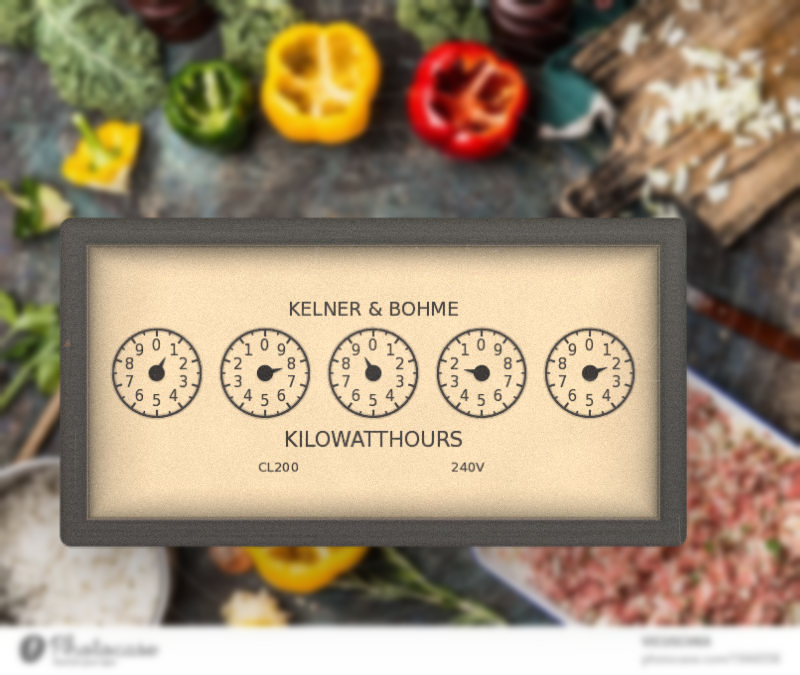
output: value=7922 unit=kWh
